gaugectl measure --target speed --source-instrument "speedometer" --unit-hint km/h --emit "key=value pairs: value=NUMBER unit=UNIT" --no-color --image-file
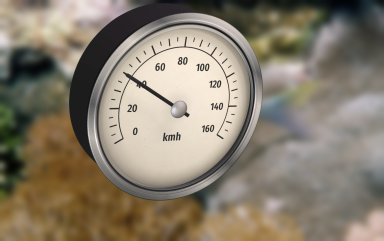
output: value=40 unit=km/h
